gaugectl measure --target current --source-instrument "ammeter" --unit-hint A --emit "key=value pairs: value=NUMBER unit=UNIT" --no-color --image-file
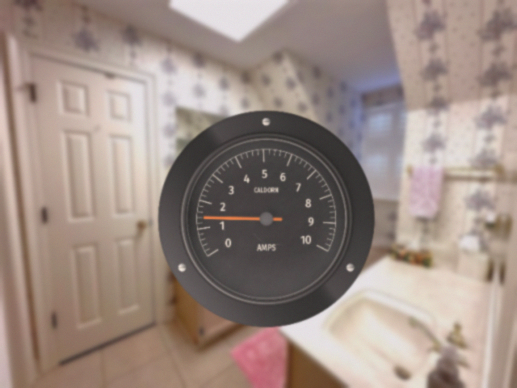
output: value=1.4 unit=A
